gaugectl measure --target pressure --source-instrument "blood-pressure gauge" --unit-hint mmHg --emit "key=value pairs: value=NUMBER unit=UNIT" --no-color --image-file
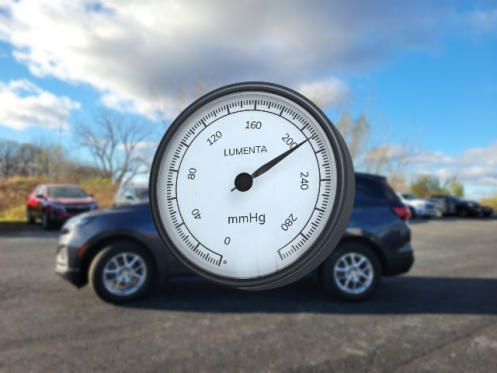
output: value=210 unit=mmHg
